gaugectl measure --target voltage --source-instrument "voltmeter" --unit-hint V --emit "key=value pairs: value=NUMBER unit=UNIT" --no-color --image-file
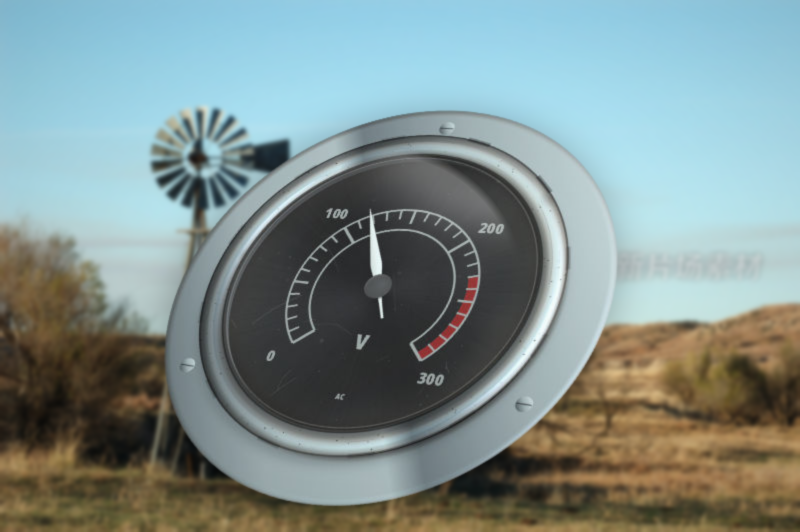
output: value=120 unit=V
